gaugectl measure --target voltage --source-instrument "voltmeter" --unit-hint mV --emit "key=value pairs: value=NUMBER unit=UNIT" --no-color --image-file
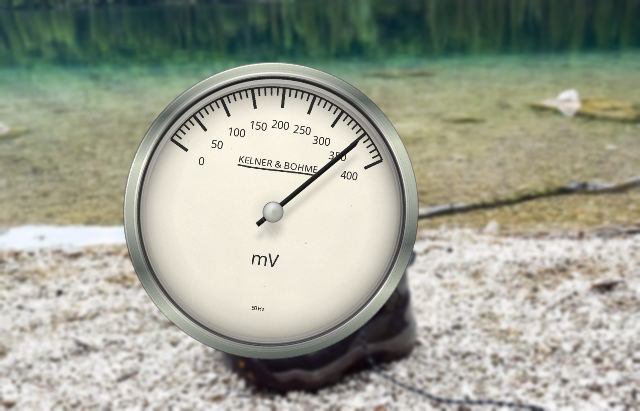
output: value=350 unit=mV
